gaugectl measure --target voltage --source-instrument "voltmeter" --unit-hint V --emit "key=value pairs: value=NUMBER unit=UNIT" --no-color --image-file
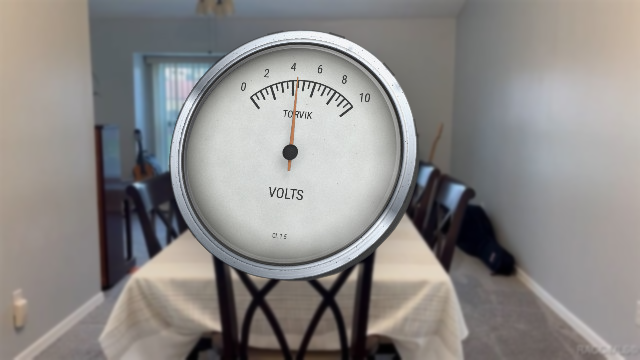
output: value=4.5 unit=V
